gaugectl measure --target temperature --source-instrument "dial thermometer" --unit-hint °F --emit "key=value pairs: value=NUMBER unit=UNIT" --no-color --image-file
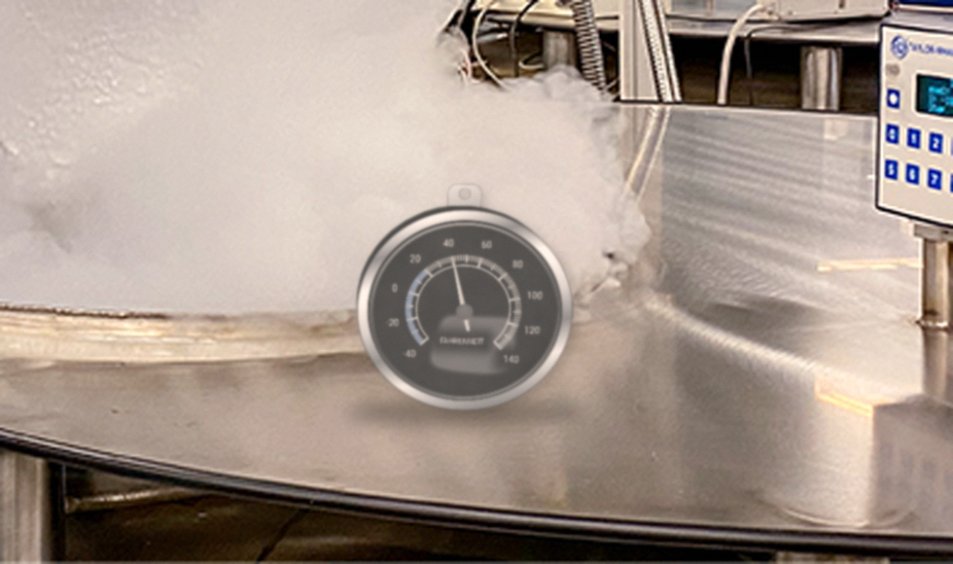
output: value=40 unit=°F
